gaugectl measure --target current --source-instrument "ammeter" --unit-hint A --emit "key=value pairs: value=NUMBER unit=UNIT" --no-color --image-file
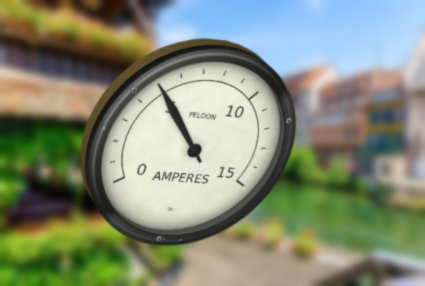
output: value=5 unit=A
